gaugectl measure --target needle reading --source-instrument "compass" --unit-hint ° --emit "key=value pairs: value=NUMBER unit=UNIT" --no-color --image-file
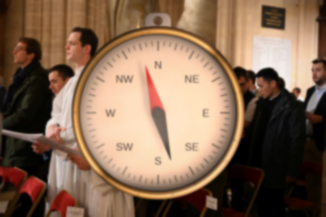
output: value=345 unit=°
